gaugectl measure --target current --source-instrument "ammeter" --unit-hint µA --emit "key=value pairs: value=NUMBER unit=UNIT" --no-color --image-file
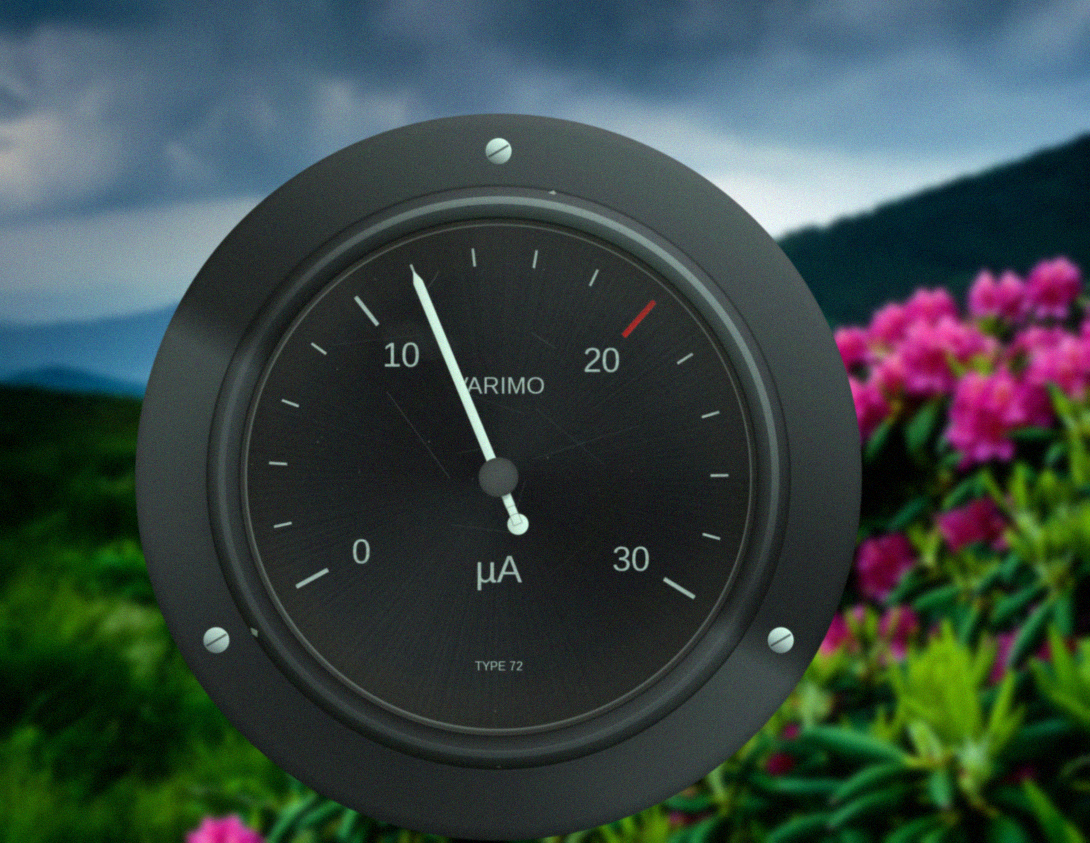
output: value=12 unit=µA
